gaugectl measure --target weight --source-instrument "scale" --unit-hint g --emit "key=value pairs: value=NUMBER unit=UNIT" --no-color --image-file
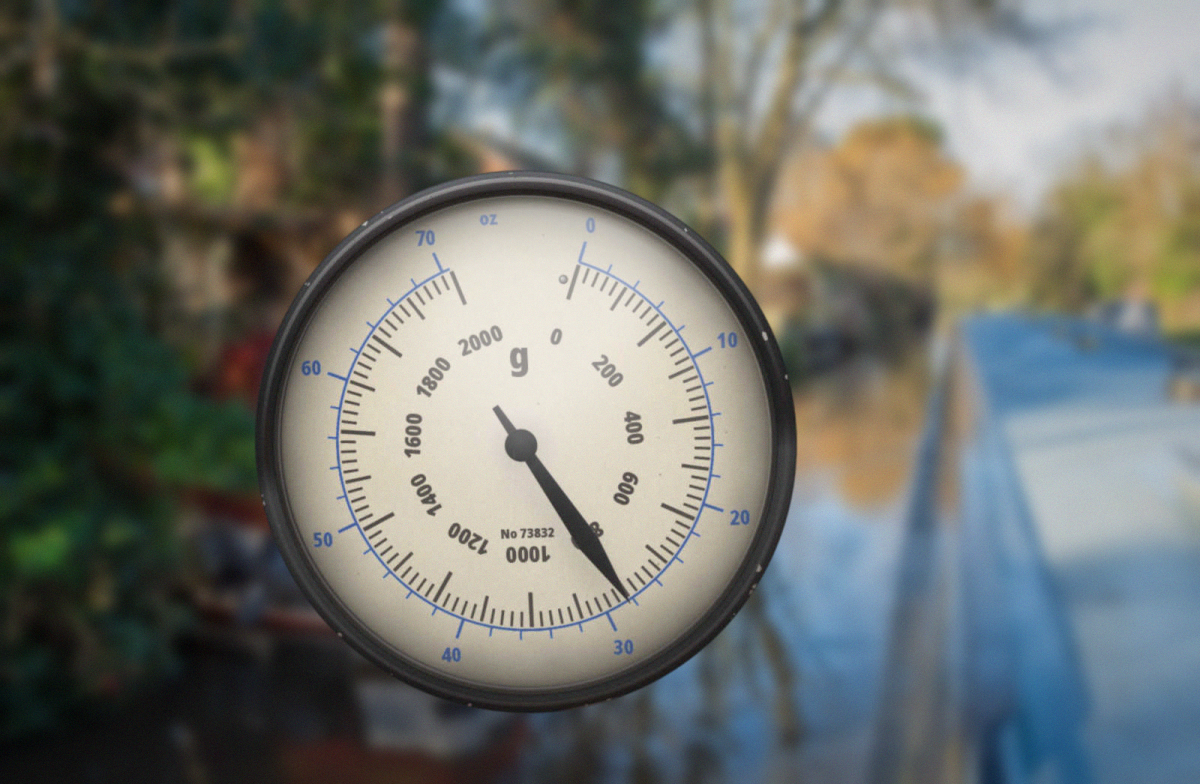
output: value=800 unit=g
